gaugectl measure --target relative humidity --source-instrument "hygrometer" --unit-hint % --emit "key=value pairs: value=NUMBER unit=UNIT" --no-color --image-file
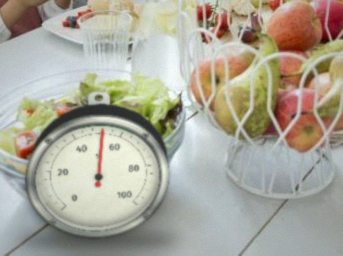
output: value=52 unit=%
